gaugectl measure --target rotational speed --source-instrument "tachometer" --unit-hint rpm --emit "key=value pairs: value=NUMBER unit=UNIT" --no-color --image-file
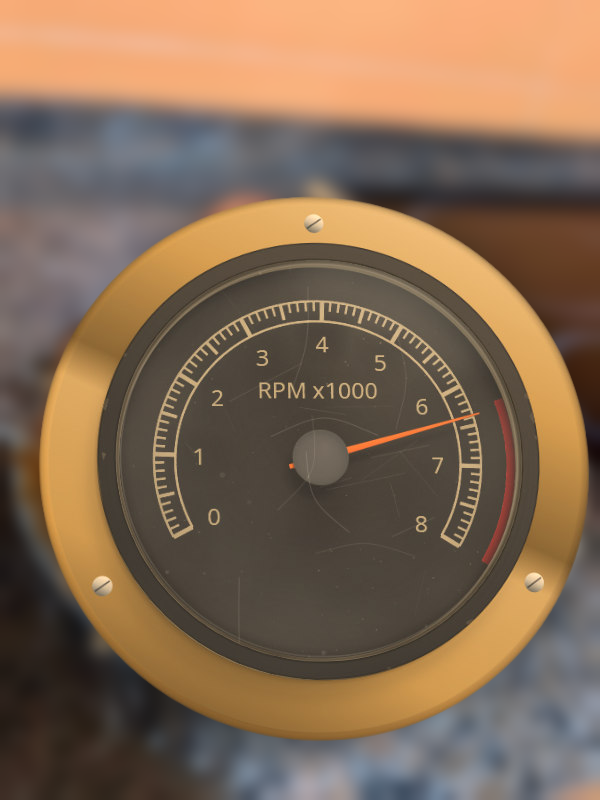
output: value=6400 unit=rpm
